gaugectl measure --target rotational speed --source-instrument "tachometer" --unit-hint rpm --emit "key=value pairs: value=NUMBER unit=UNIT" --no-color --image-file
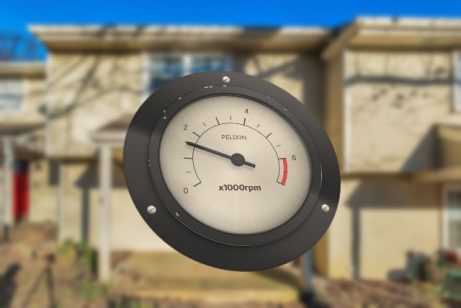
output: value=1500 unit=rpm
